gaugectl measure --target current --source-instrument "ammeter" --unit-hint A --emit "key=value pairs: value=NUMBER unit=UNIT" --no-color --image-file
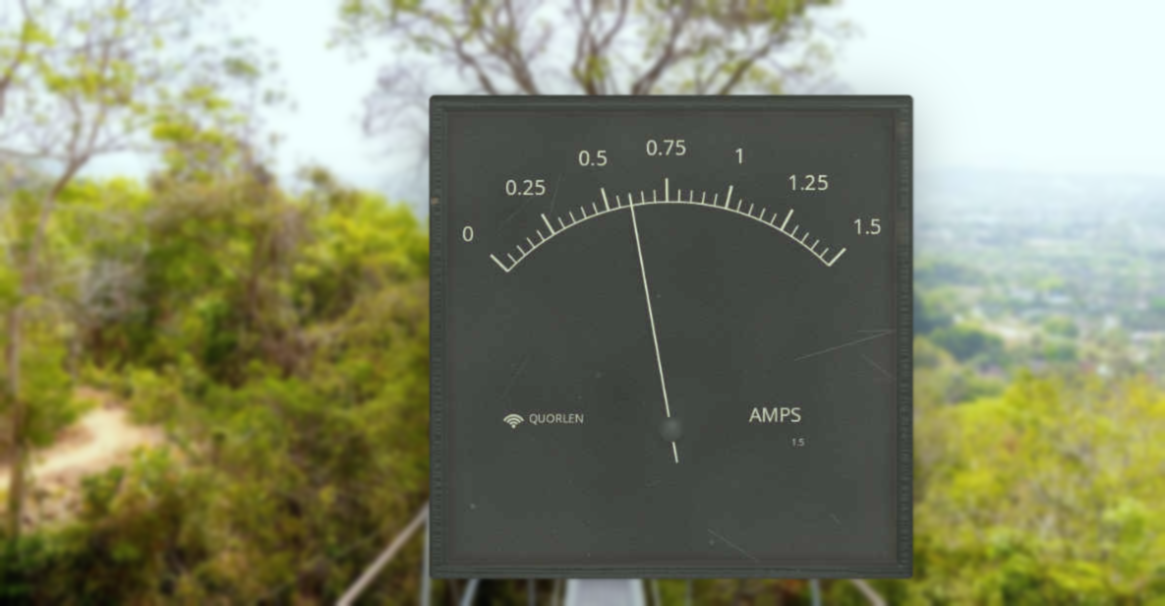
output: value=0.6 unit=A
